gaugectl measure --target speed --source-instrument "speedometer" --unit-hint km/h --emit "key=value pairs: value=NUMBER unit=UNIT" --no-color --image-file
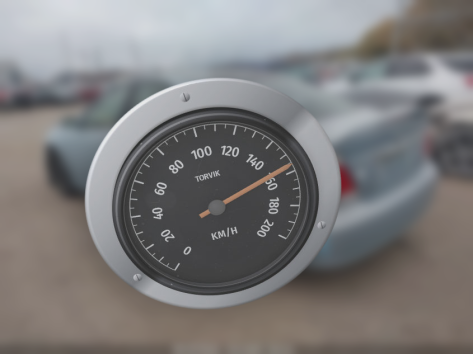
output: value=155 unit=km/h
